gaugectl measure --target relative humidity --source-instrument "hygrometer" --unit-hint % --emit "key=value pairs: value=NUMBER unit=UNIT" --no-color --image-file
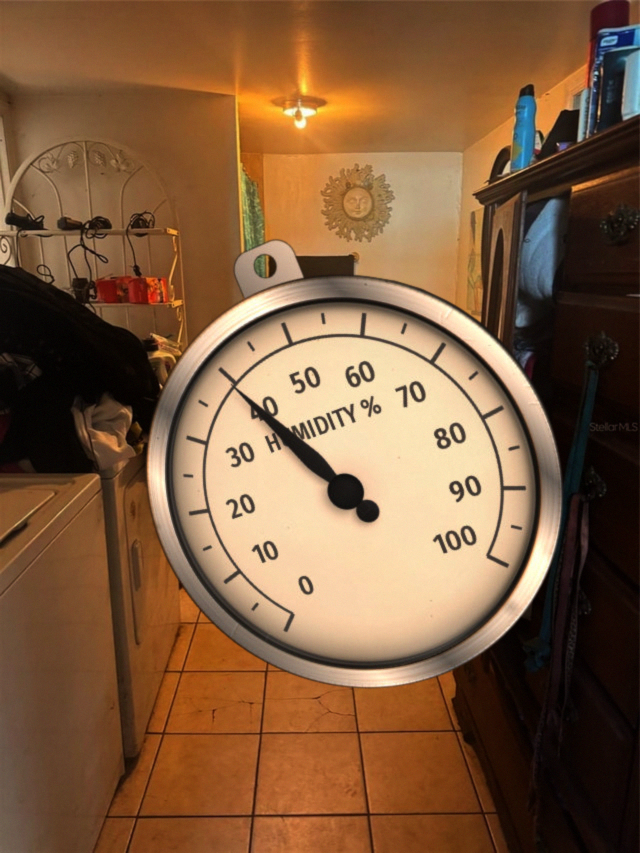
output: value=40 unit=%
